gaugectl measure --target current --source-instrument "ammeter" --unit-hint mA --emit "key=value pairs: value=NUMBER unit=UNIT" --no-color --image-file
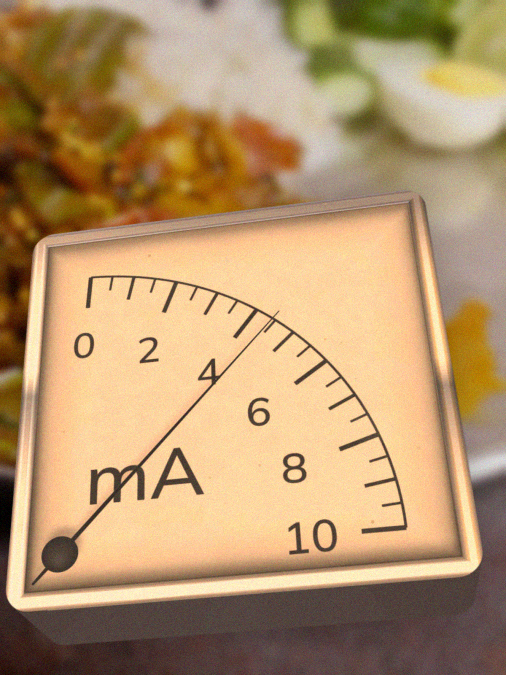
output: value=4.5 unit=mA
